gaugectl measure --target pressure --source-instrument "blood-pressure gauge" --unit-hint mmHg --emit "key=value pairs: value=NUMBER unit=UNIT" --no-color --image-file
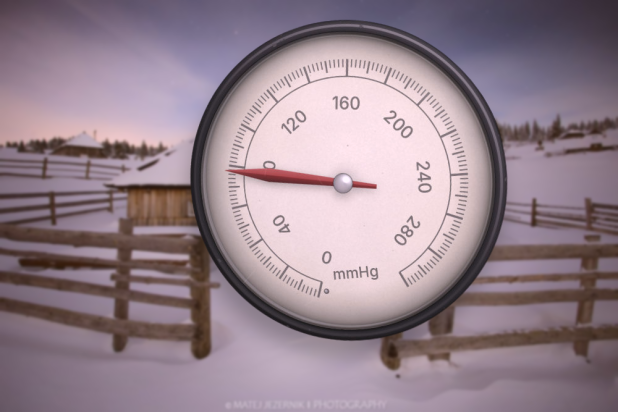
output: value=78 unit=mmHg
